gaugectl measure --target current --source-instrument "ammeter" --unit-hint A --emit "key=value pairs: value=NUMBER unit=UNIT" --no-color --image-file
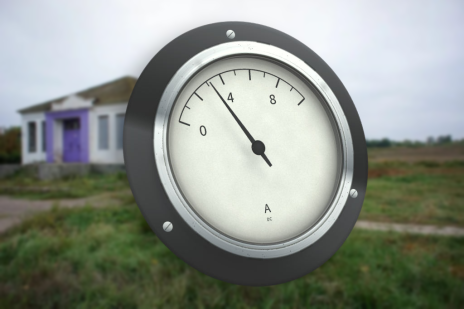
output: value=3 unit=A
